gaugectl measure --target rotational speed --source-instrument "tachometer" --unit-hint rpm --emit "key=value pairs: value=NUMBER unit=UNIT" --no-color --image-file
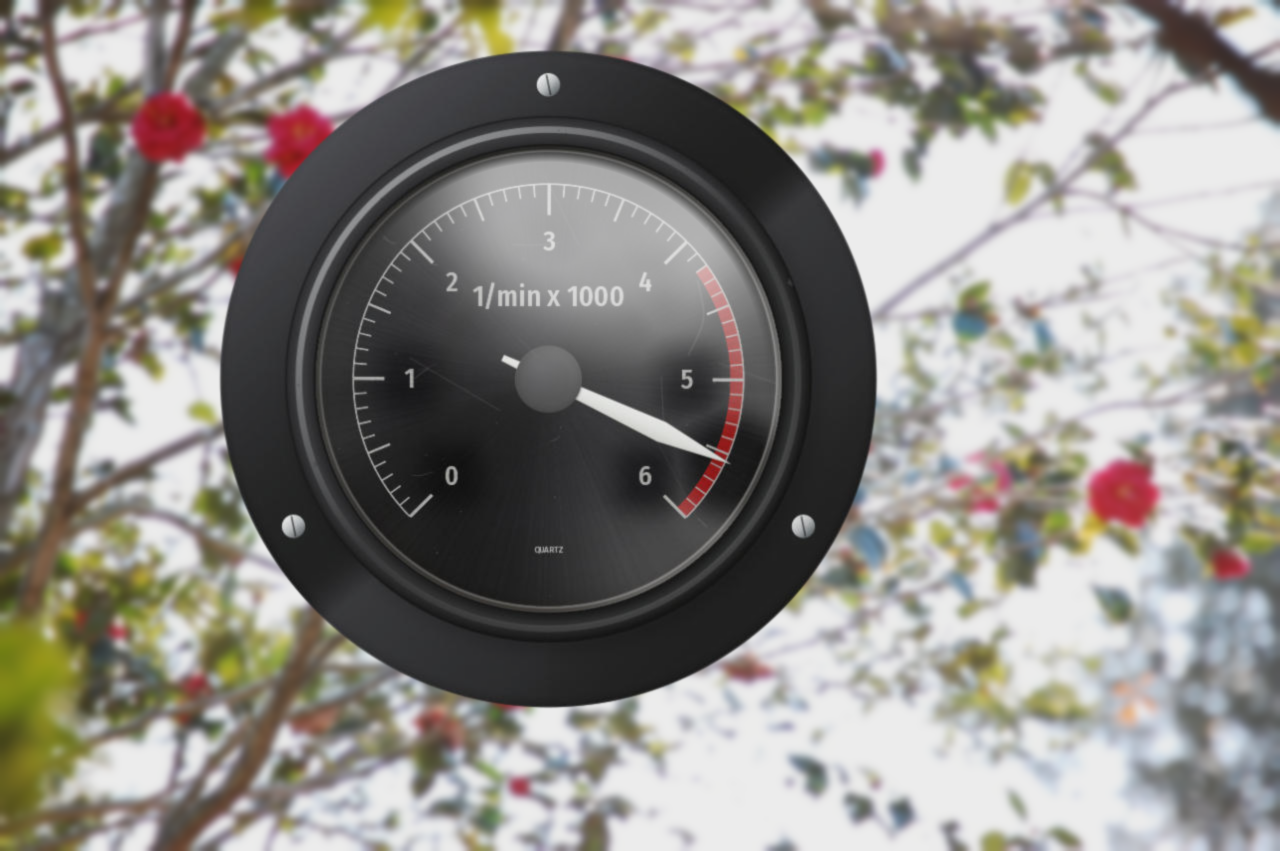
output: value=5550 unit=rpm
